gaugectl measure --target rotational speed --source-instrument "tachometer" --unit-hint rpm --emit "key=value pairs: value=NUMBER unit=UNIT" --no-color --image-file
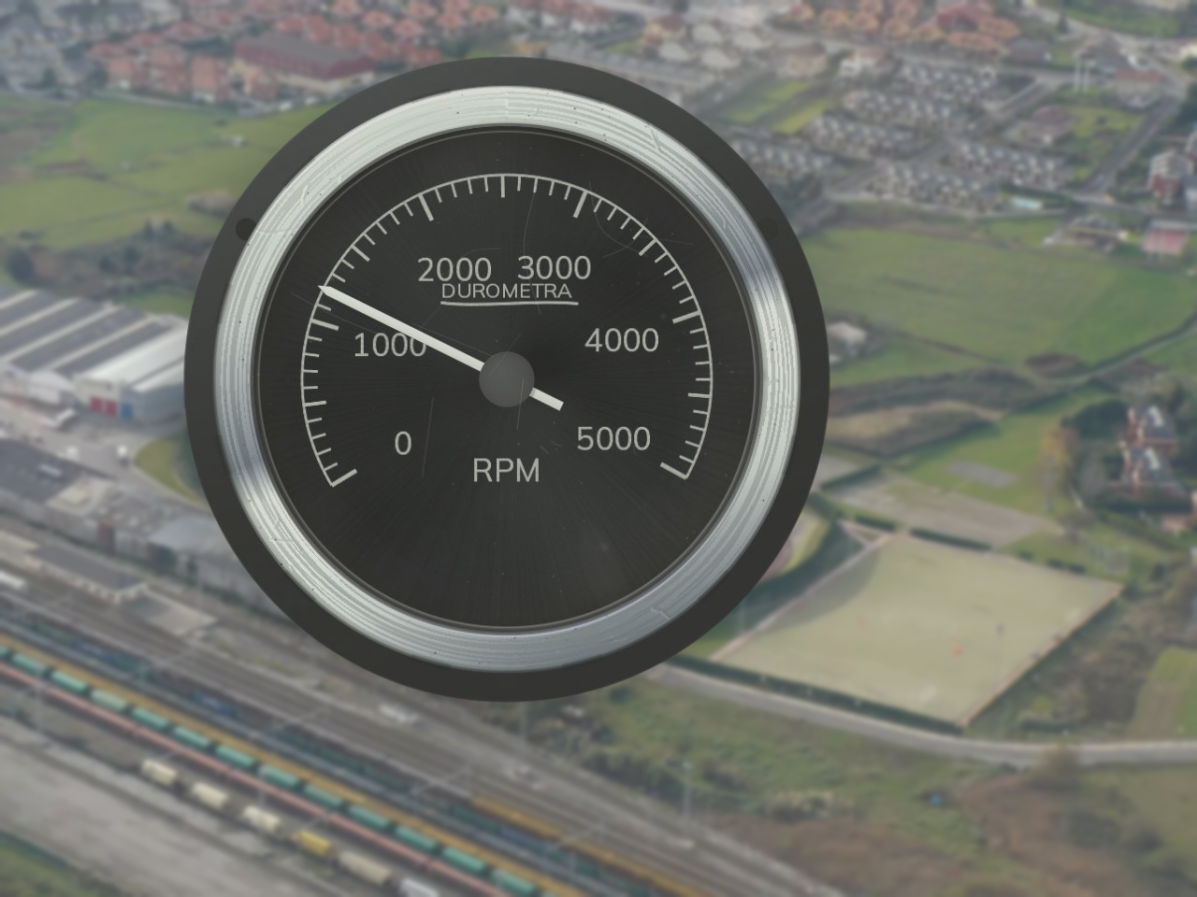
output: value=1200 unit=rpm
